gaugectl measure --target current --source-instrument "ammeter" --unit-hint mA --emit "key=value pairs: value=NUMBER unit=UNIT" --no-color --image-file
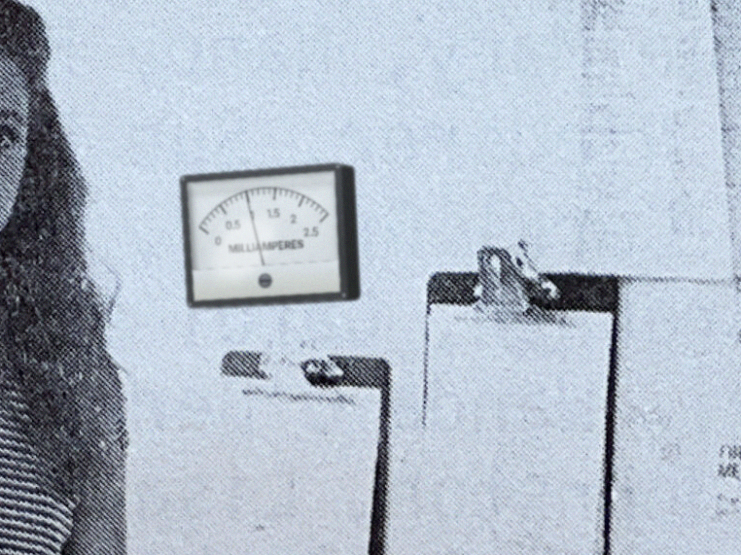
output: value=1 unit=mA
